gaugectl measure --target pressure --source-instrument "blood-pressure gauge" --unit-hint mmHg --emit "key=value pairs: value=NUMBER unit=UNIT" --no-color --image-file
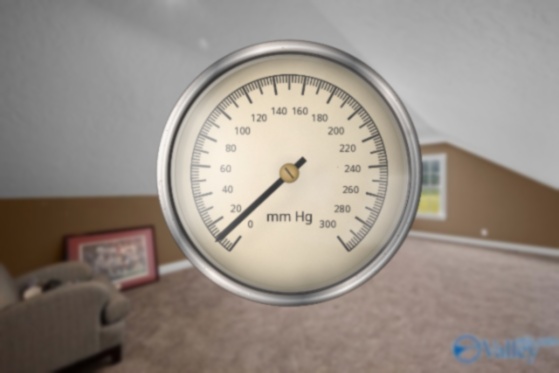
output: value=10 unit=mmHg
